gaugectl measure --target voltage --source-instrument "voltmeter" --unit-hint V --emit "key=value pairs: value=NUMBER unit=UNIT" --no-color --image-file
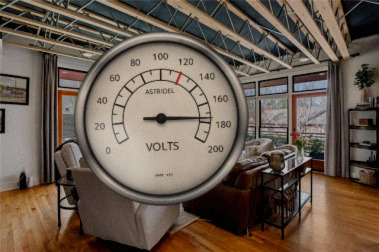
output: value=175 unit=V
